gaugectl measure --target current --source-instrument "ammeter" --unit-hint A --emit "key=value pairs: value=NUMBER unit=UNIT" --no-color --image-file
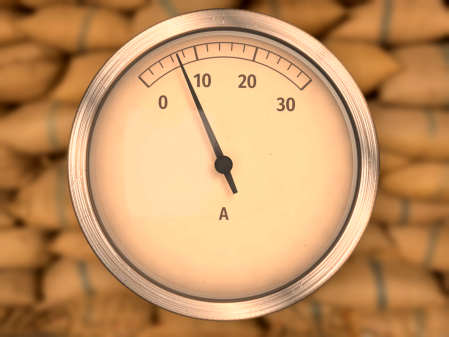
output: value=7 unit=A
